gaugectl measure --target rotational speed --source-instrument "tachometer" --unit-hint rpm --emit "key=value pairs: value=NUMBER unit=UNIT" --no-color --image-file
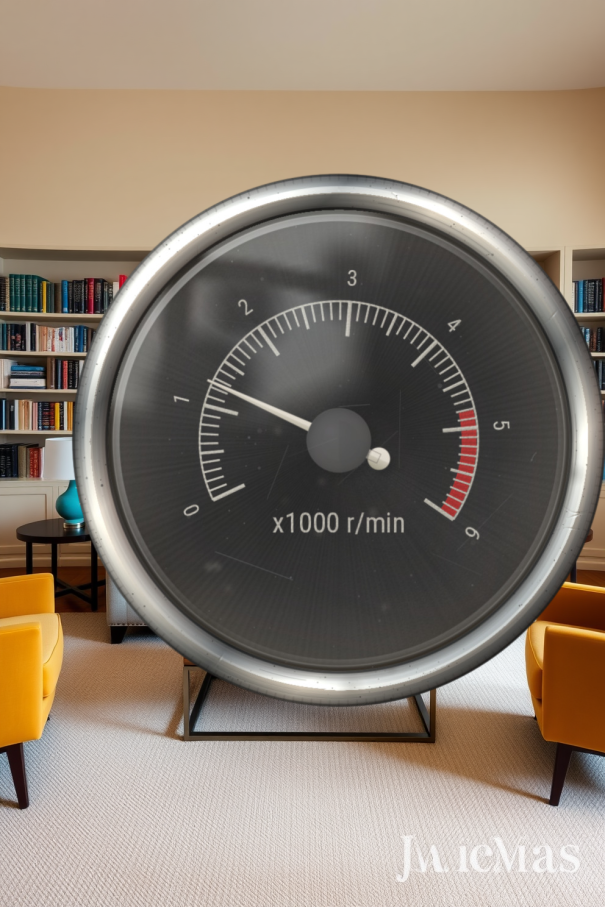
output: value=1250 unit=rpm
